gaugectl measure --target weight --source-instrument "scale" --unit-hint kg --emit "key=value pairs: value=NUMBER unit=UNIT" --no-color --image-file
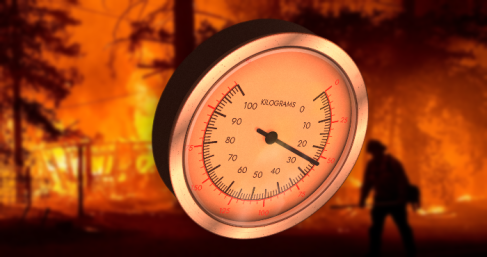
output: value=25 unit=kg
